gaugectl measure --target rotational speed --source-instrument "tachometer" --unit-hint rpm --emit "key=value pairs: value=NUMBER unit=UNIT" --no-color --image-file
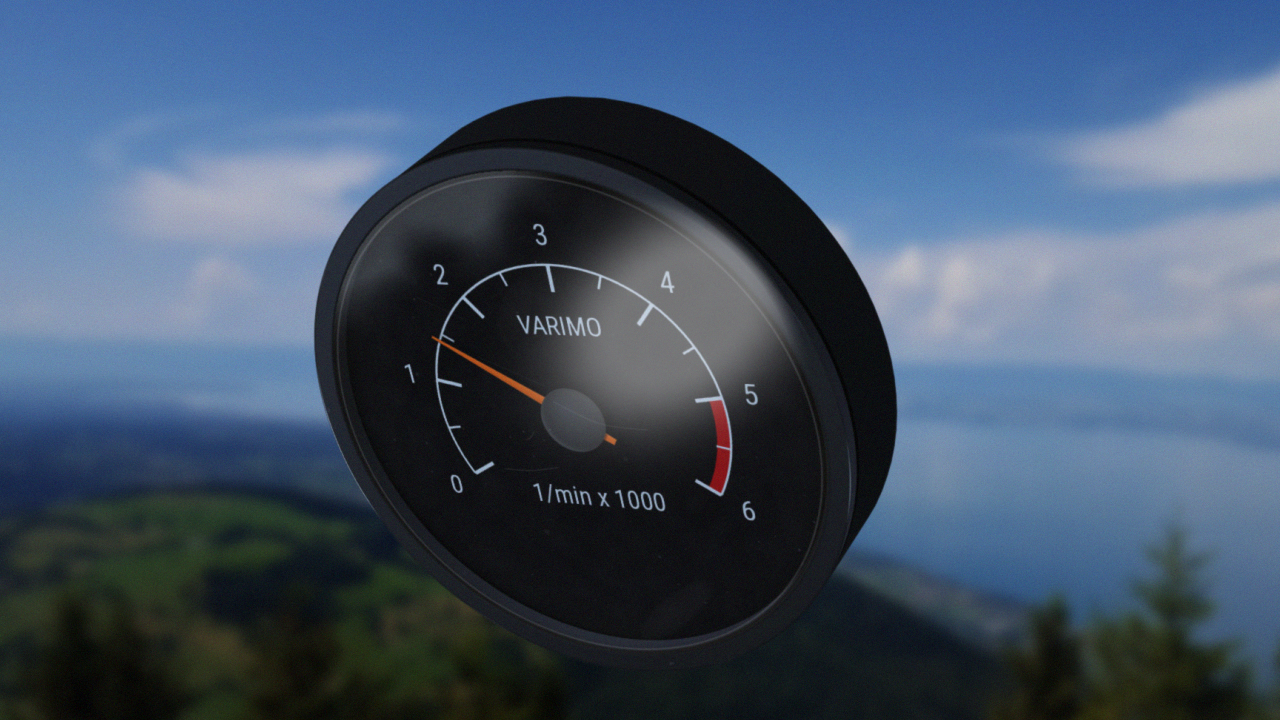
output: value=1500 unit=rpm
